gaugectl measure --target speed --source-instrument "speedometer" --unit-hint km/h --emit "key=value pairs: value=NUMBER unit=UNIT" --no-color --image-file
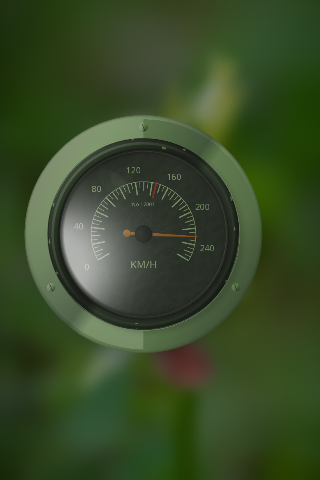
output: value=230 unit=km/h
